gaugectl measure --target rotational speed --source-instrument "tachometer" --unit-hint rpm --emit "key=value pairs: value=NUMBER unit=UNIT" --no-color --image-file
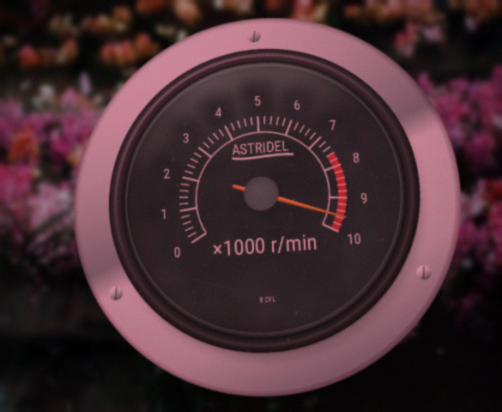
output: value=9600 unit=rpm
